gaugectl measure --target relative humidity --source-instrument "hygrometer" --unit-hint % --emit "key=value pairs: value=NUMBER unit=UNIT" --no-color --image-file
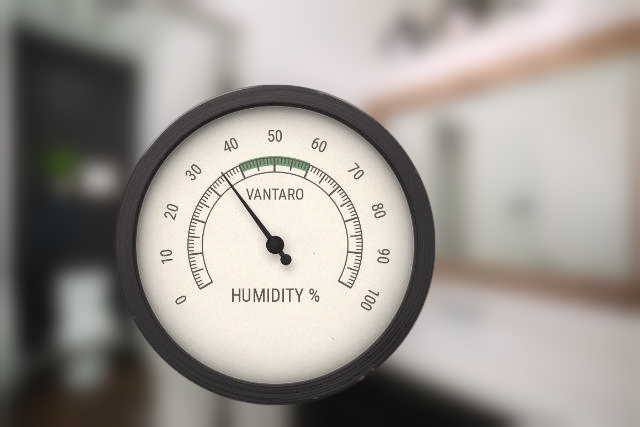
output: value=35 unit=%
